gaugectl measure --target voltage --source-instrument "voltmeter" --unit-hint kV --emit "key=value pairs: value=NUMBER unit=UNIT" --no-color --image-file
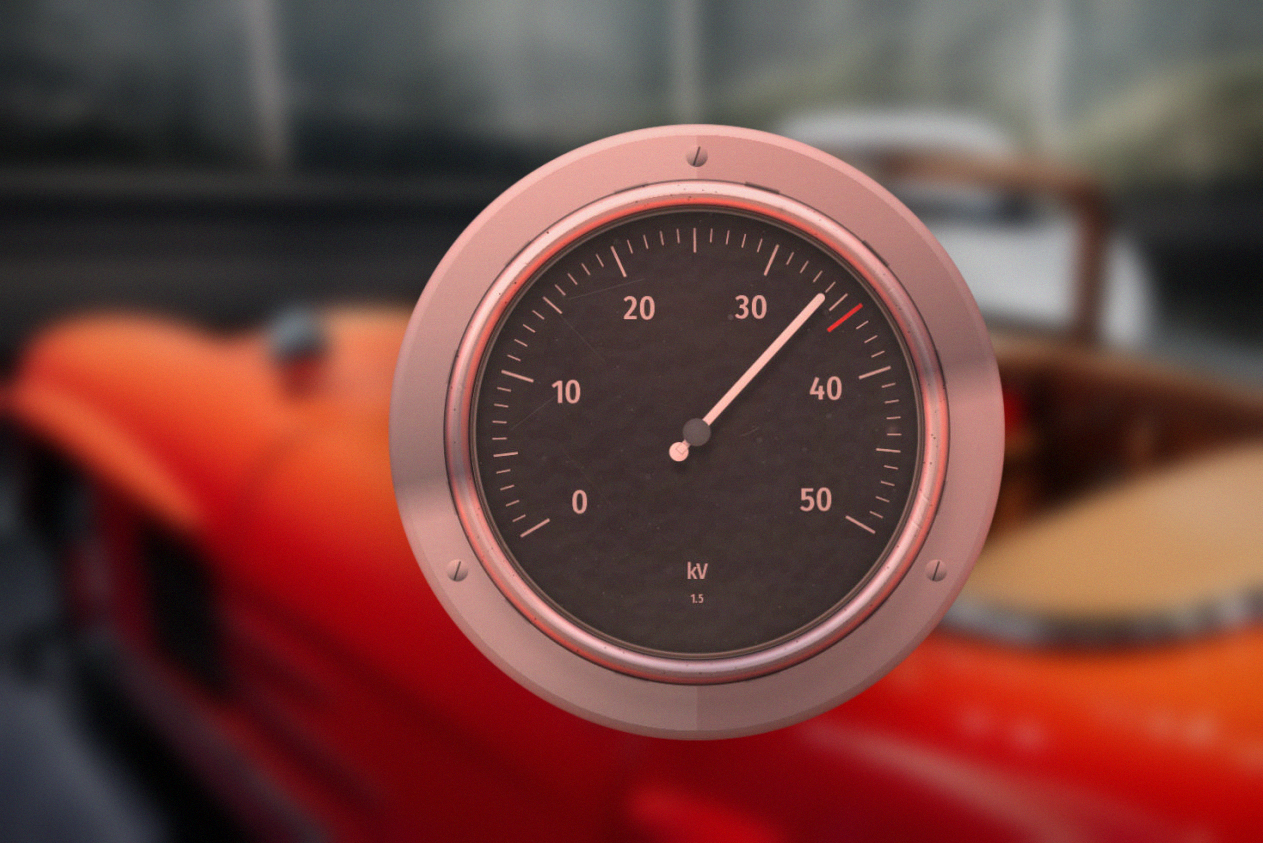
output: value=34 unit=kV
